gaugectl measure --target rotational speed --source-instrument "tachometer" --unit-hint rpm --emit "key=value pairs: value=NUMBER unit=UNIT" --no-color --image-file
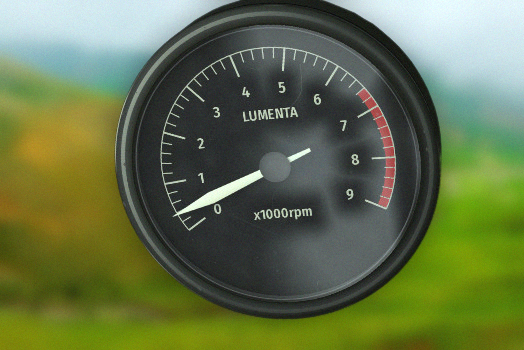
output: value=400 unit=rpm
